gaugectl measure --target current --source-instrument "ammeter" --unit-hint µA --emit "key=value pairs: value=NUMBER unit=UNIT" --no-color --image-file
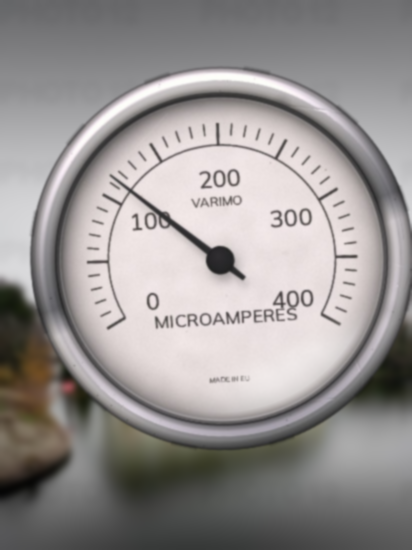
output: value=115 unit=µA
